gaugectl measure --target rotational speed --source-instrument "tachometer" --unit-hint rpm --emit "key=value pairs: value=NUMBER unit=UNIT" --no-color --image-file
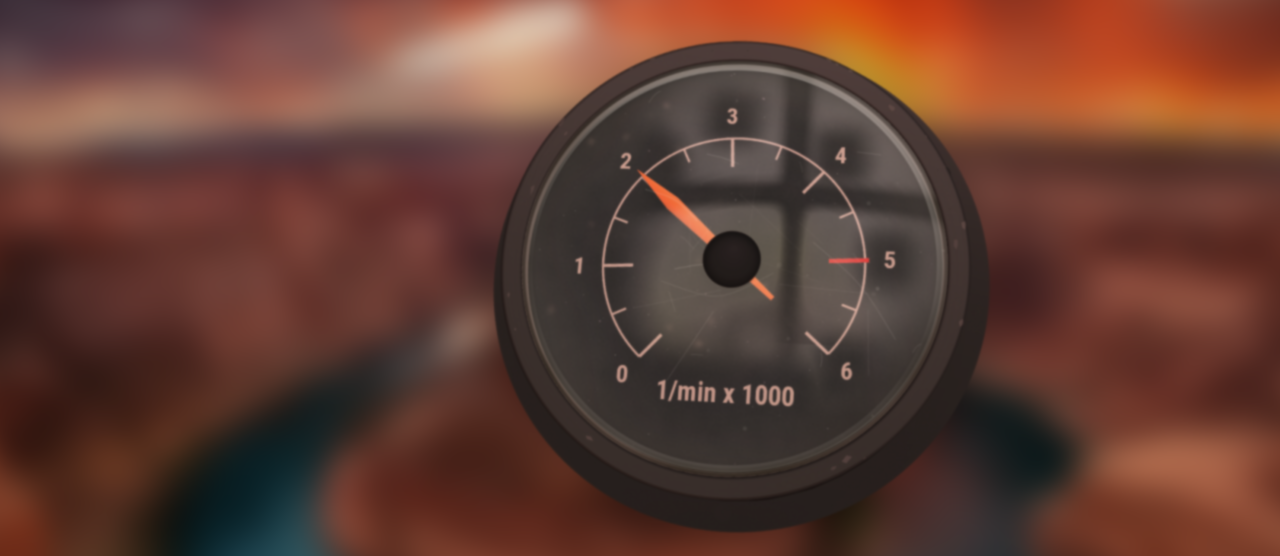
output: value=2000 unit=rpm
